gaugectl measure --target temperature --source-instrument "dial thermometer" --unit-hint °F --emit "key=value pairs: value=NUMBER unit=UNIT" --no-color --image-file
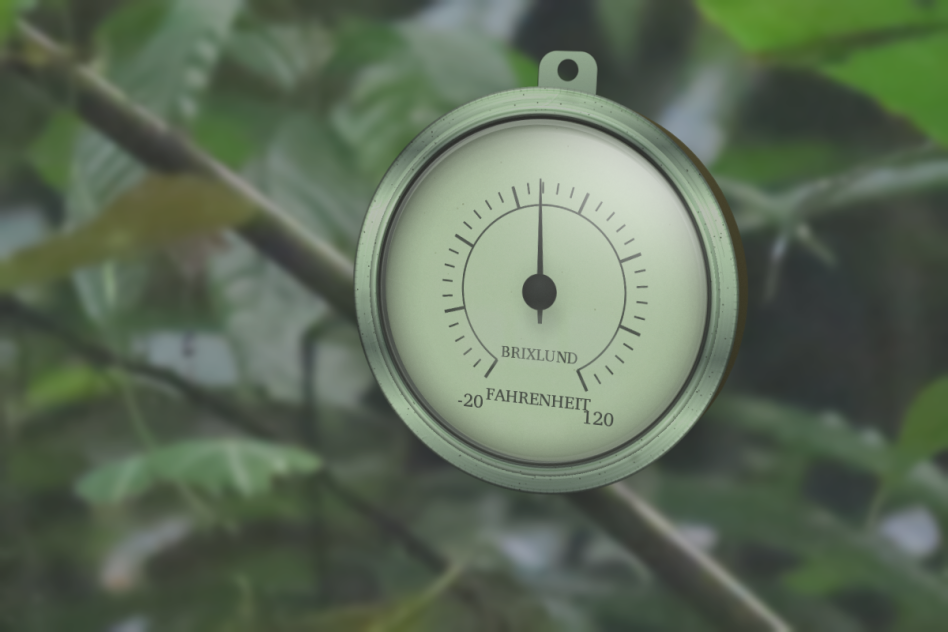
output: value=48 unit=°F
